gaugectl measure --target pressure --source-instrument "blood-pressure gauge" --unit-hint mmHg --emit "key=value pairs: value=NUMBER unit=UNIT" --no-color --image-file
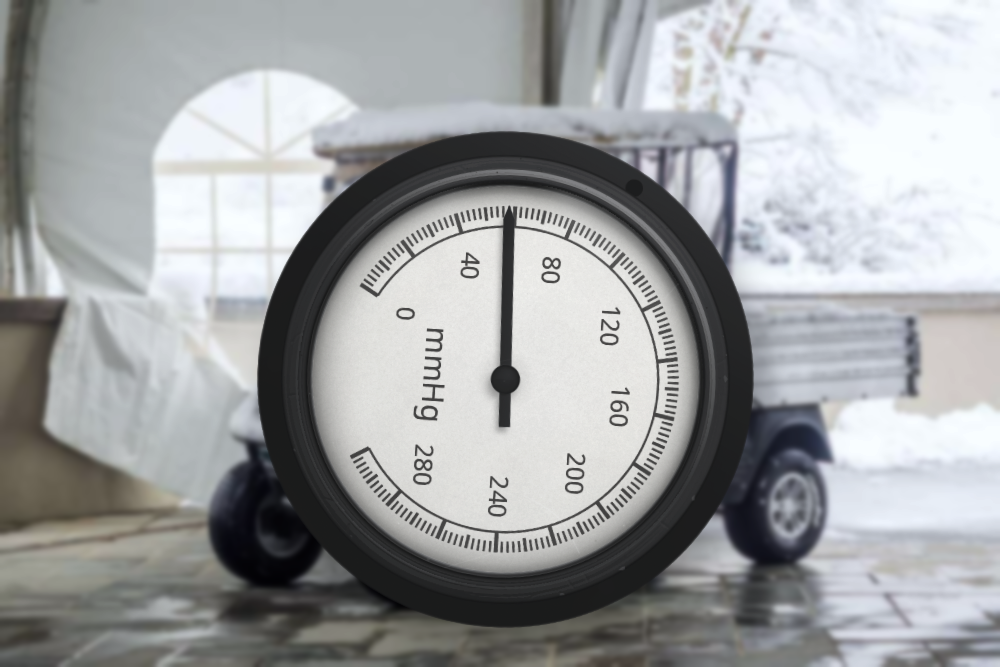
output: value=58 unit=mmHg
